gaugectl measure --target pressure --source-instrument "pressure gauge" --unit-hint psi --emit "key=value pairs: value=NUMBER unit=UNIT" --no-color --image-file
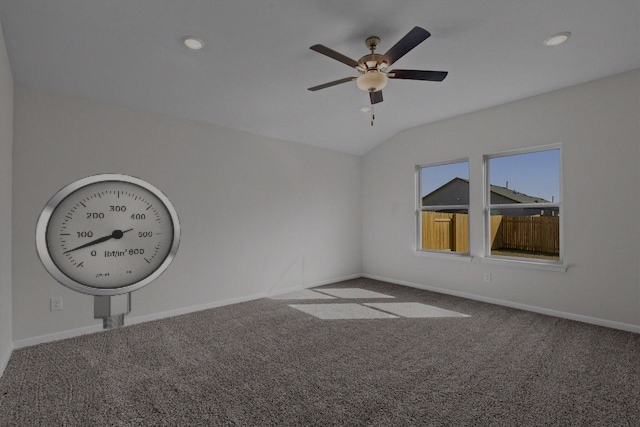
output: value=50 unit=psi
